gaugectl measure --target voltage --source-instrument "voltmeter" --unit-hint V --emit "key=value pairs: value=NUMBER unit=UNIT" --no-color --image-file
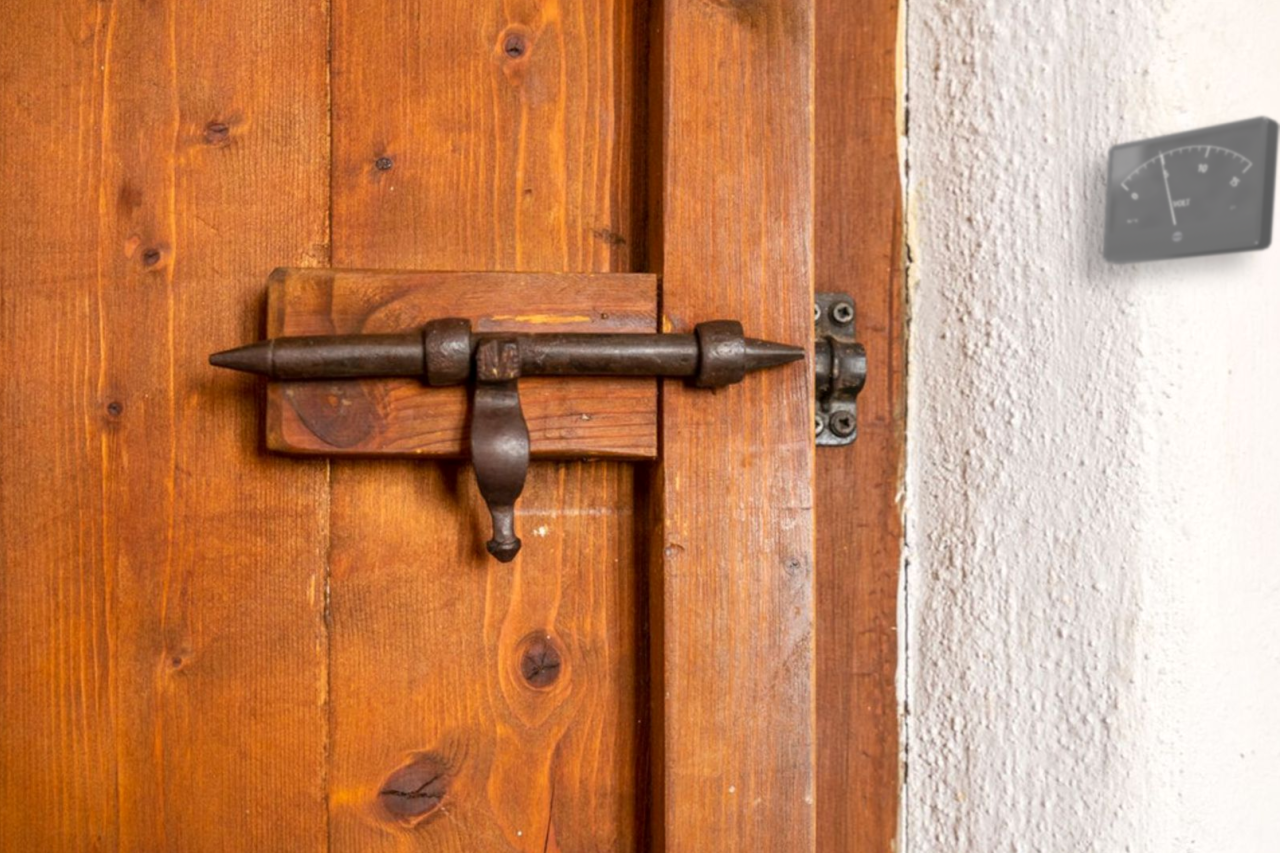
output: value=5 unit=V
